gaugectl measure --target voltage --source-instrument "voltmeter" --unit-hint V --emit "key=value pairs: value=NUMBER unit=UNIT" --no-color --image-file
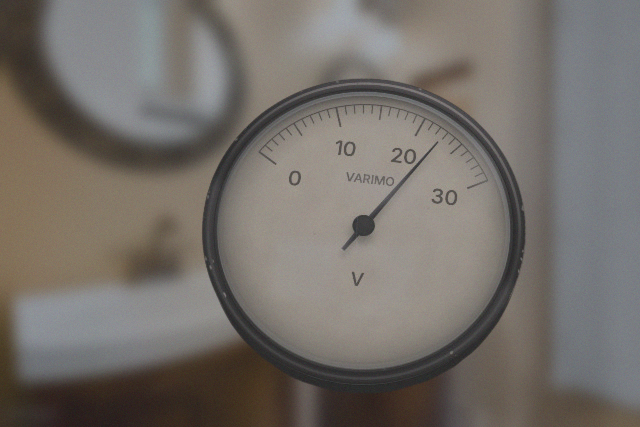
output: value=23 unit=V
